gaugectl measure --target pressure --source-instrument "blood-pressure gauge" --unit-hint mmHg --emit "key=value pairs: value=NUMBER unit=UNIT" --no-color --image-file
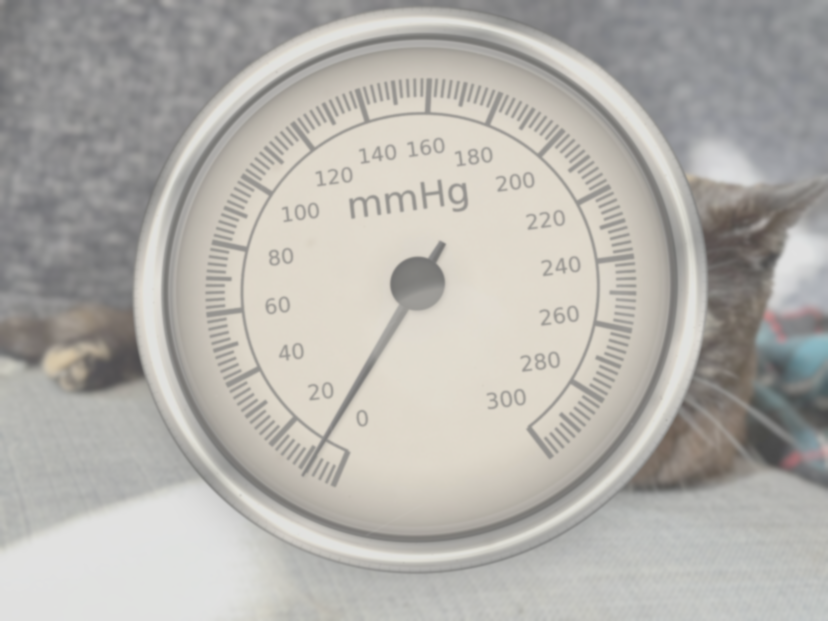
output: value=8 unit=mmHg
